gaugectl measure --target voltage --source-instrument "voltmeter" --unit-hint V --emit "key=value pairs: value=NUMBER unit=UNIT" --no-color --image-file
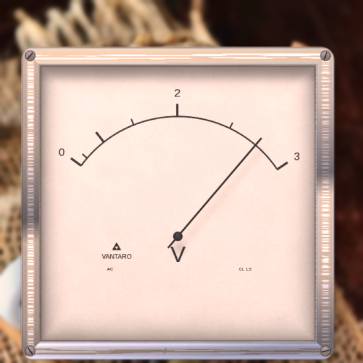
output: value=2.75 unit=V
